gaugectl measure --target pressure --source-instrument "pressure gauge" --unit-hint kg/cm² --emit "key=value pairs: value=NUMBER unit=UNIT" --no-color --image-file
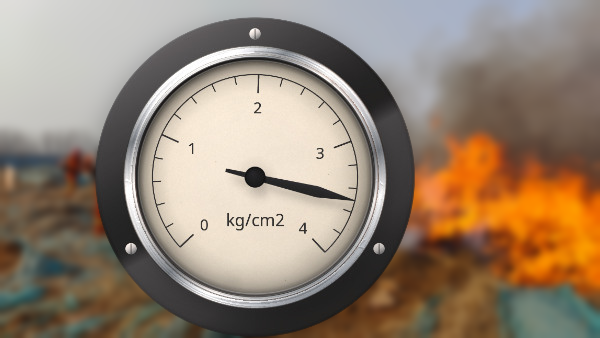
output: value=3.5 unit=kg/cm²
